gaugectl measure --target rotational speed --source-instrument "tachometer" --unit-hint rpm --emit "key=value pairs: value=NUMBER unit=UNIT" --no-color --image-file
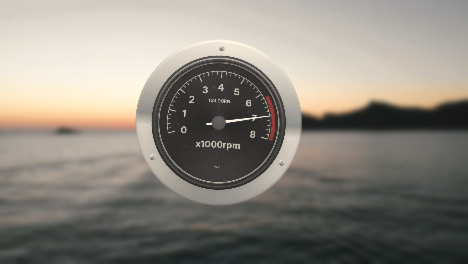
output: value=7000 unit=rpm
